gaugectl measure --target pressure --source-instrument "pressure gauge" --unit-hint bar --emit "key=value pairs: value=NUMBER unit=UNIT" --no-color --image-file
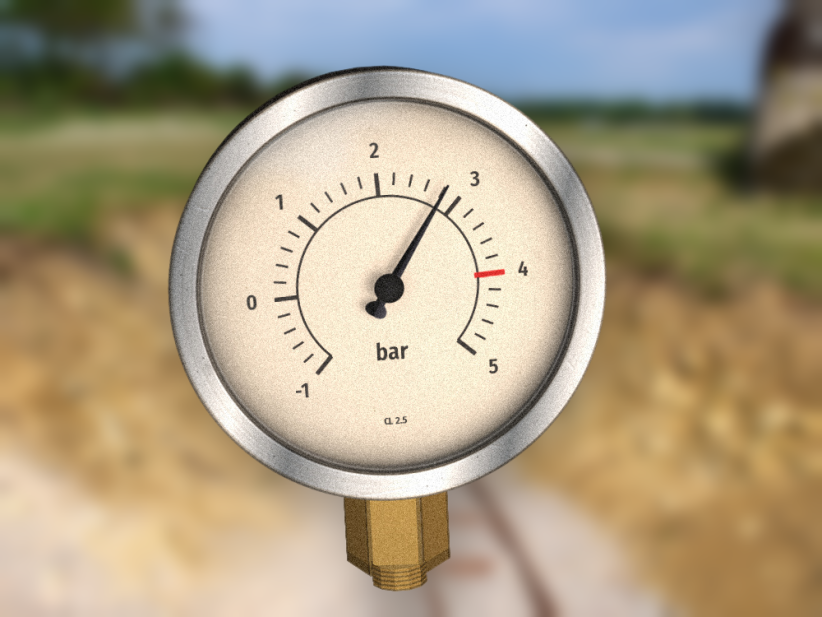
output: value=2.8 unit=bar
